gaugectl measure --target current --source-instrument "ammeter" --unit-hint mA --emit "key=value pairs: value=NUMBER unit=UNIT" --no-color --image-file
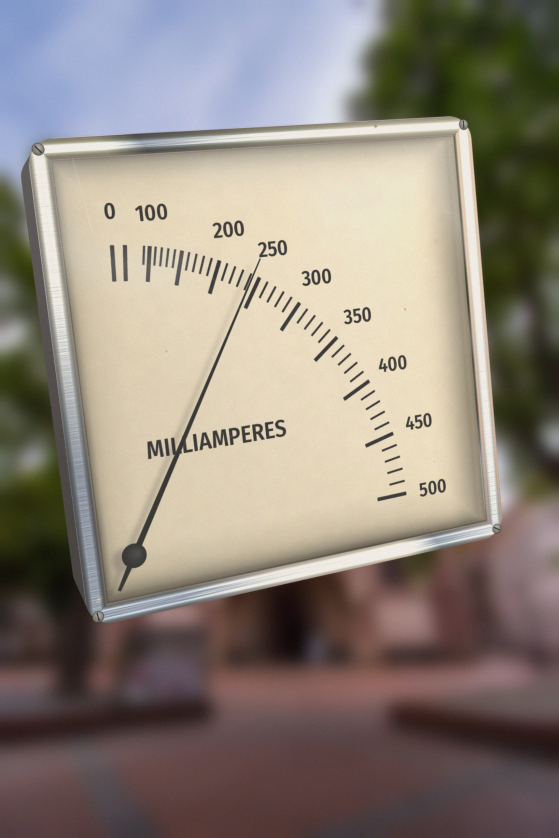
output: value=240 unit=mA
